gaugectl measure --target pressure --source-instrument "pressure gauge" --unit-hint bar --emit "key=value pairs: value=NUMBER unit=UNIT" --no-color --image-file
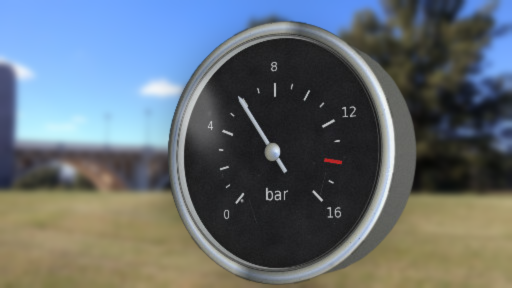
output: value=6 unit=bar
